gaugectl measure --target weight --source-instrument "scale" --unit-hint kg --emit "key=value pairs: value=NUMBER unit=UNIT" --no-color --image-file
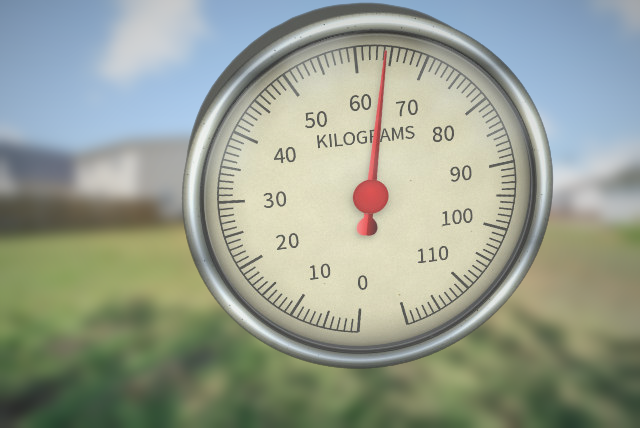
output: value=64 unit=kg
